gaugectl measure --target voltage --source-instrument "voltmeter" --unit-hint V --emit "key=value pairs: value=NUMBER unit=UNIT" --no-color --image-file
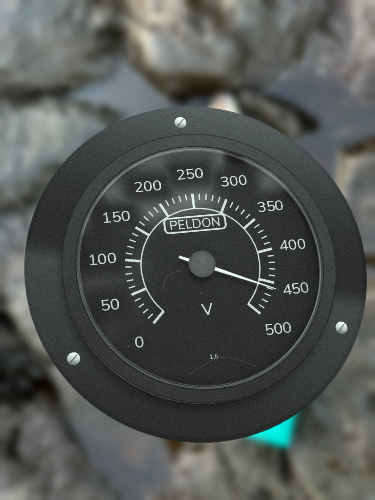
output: value=460 unit=V
